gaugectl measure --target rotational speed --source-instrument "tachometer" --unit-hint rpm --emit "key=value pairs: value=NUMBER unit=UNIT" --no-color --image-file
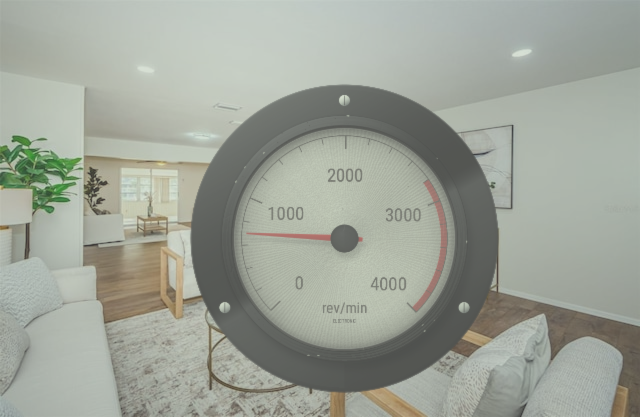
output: value=700 unit=rpm
